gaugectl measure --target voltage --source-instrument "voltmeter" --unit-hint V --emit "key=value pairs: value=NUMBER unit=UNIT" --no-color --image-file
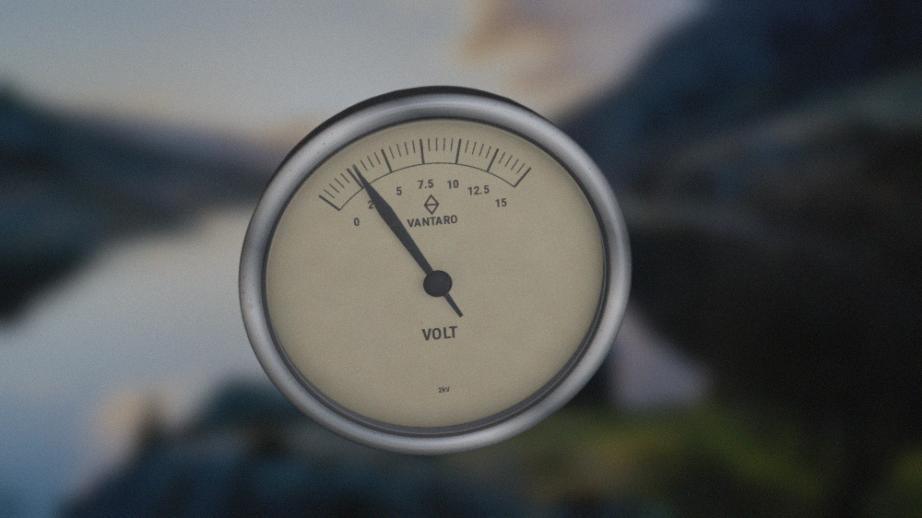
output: value=3 unit=V
